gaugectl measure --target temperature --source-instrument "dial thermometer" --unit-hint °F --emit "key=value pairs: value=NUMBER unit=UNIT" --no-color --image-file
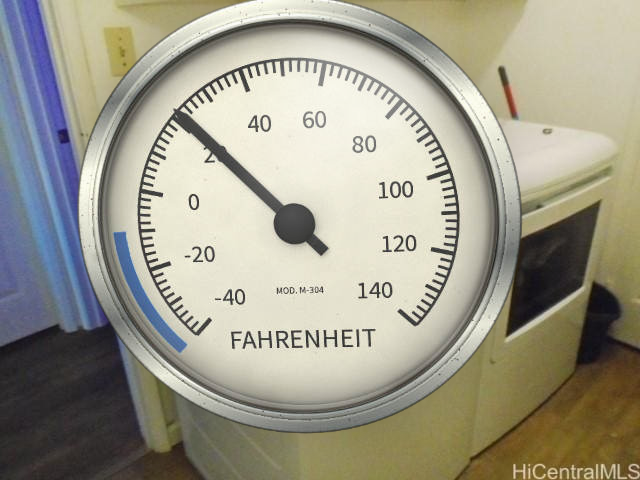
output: value=22 unit=°F
